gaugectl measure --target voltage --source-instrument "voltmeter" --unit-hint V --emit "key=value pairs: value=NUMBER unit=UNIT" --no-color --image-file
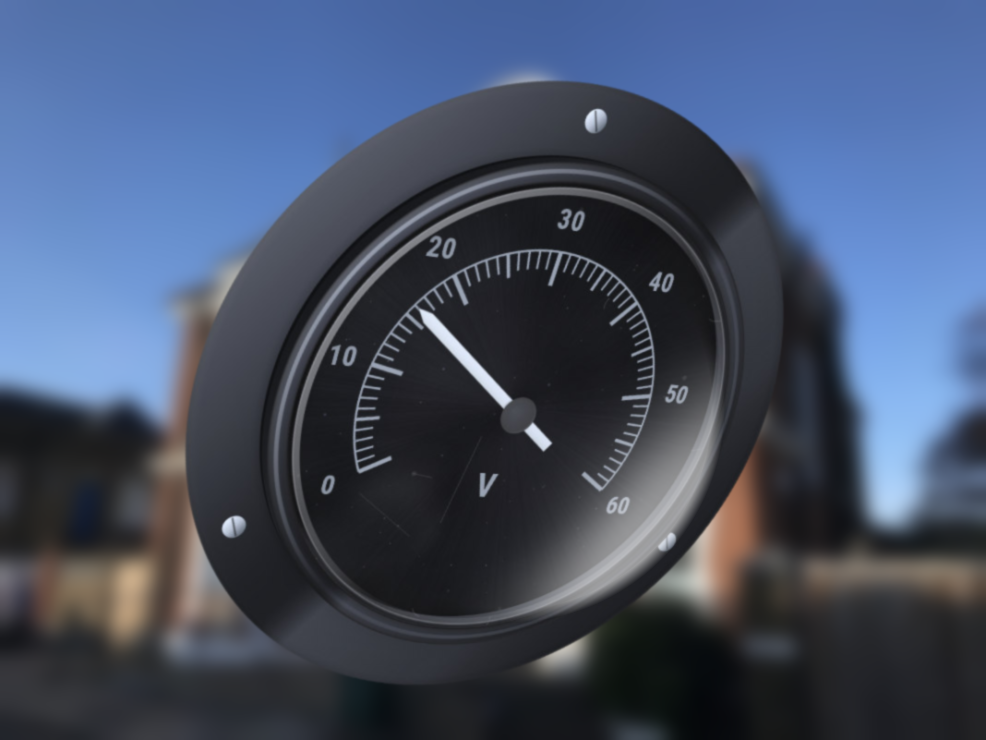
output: value=16 unit=V
